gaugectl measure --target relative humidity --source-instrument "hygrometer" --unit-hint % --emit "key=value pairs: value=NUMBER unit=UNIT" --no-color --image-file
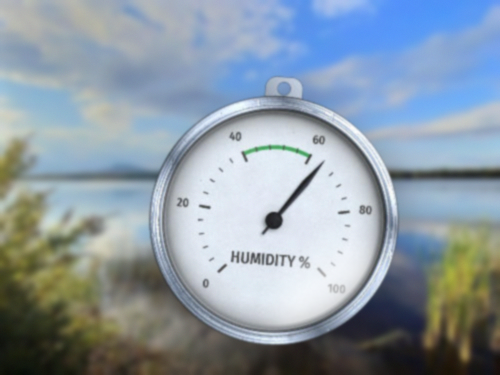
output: value=64 unit=%
